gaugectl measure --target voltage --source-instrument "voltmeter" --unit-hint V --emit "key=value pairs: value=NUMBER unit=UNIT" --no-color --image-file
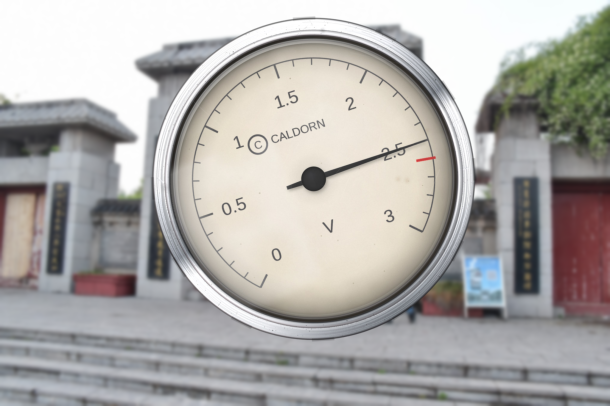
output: value=2.5 unit=V
